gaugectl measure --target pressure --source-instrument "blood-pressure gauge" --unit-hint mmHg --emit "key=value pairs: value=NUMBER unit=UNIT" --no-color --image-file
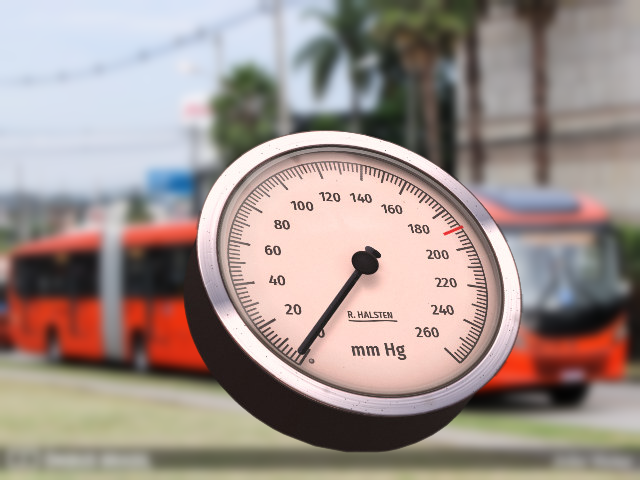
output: value=2 unit=mmHg
